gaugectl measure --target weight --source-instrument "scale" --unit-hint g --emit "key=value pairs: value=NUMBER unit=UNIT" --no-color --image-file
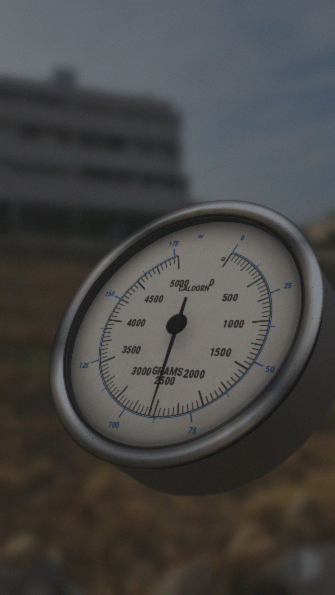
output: value=2500 unit=g
